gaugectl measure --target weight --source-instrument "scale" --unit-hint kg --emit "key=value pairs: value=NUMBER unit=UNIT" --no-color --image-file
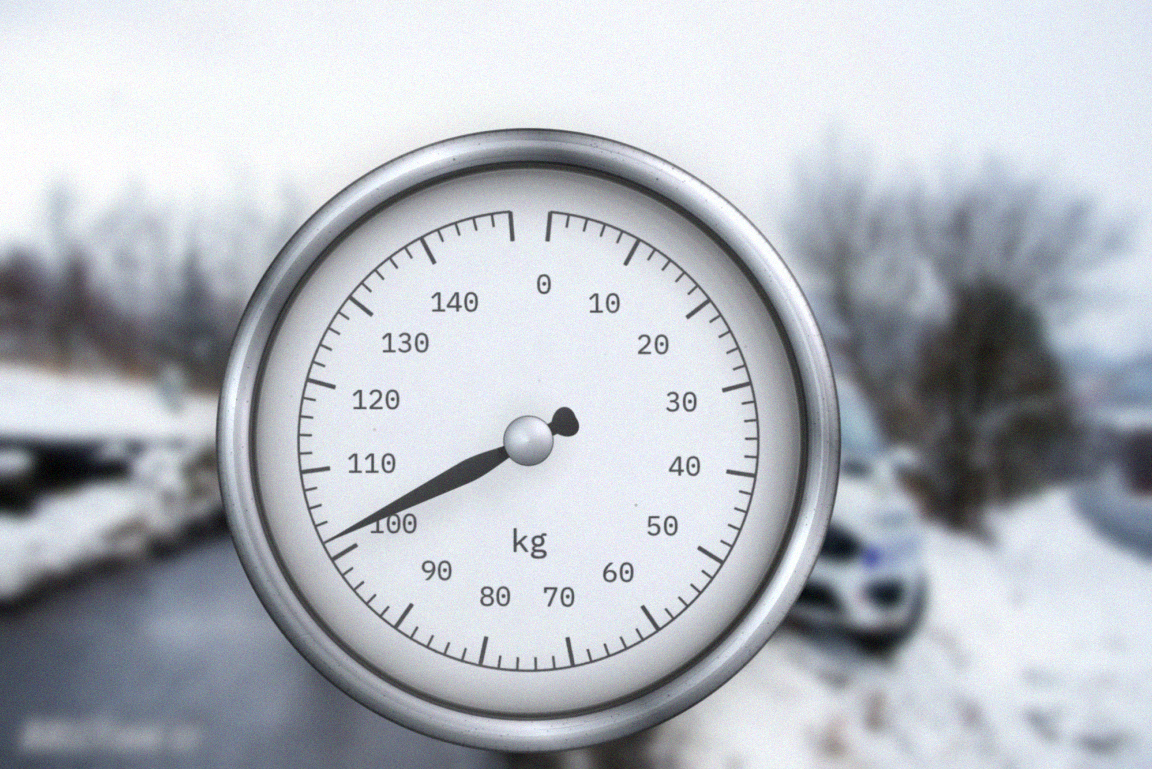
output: value=102 unit=kg
